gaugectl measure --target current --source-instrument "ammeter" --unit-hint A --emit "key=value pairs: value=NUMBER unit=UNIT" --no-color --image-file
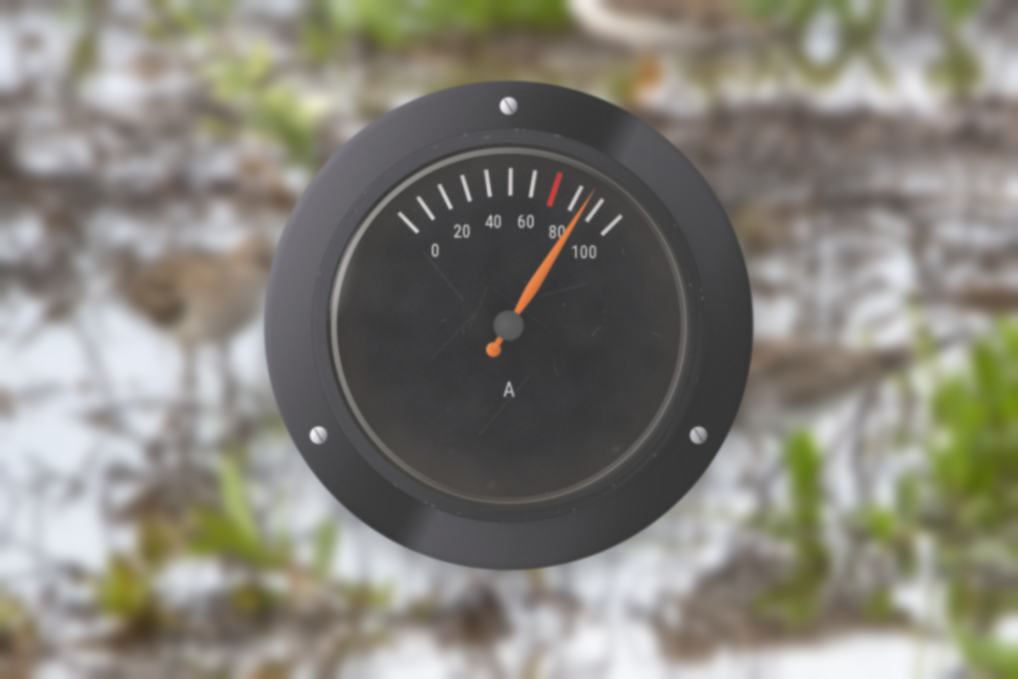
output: value=85 unit=A
